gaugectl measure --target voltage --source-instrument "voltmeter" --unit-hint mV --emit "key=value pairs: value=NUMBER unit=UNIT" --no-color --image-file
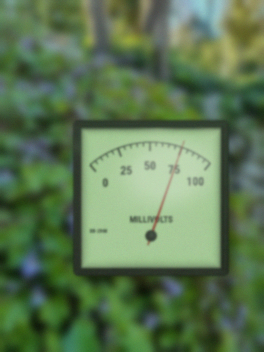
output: value=75 unit=mV
